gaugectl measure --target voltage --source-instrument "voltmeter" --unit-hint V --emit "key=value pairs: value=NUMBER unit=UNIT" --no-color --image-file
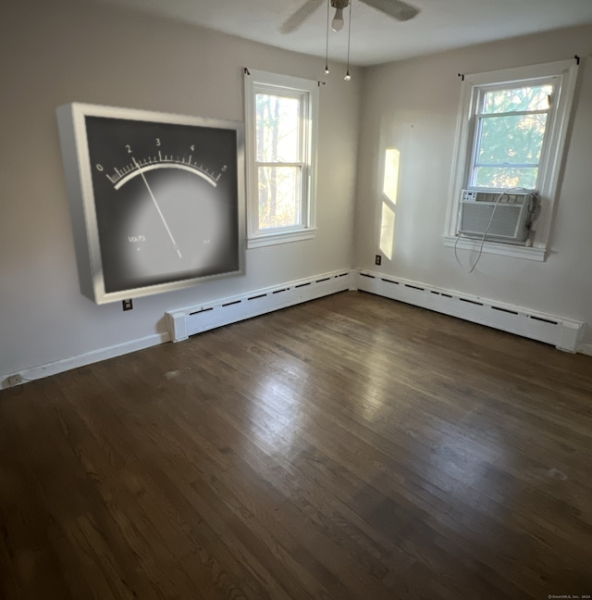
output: value=2 unit=V
